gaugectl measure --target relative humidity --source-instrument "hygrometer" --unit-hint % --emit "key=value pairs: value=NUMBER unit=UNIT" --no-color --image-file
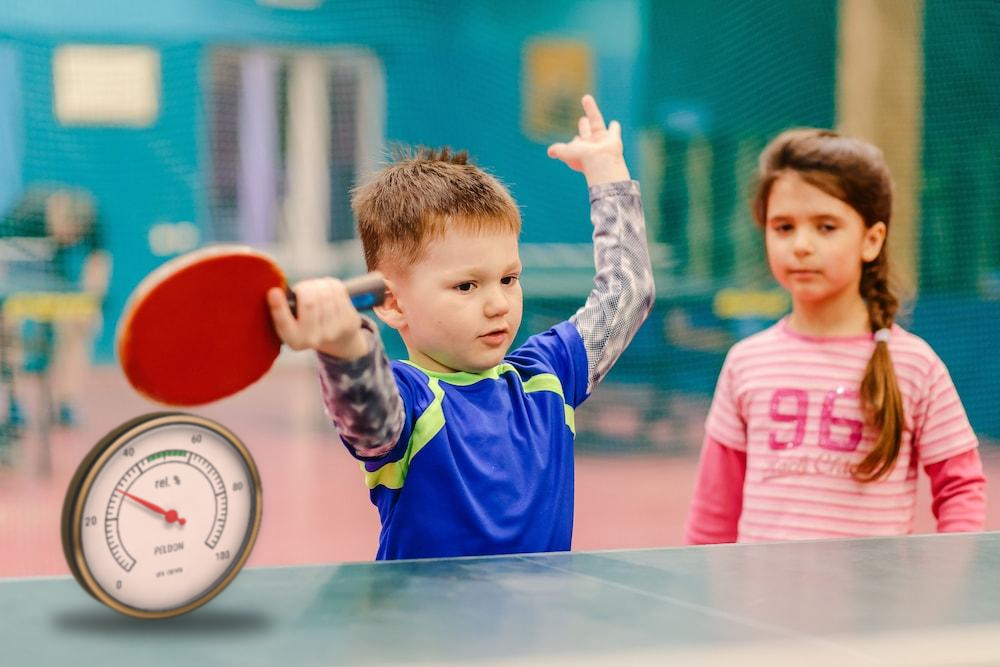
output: value=30 unit=%
